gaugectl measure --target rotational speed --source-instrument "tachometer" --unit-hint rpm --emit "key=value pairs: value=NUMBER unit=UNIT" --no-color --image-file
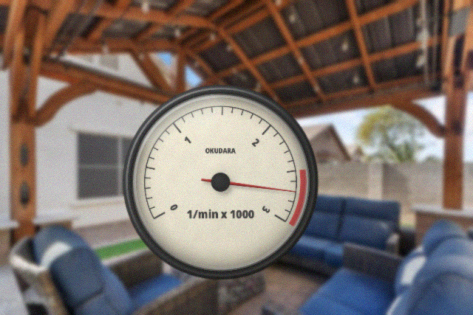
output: value=2700 unit=rpm
